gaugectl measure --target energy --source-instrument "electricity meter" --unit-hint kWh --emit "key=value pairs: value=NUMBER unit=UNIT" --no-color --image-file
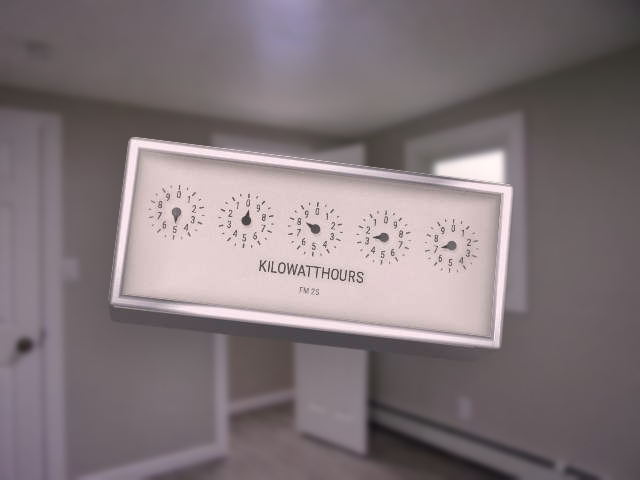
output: value=49827 unit=kWh
